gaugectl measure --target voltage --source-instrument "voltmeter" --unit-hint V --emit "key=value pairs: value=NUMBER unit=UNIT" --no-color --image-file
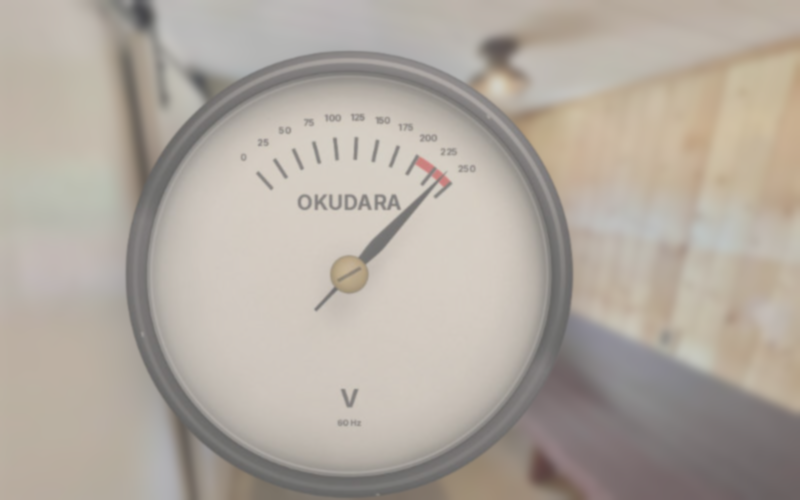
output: value=237.5 unit=V
